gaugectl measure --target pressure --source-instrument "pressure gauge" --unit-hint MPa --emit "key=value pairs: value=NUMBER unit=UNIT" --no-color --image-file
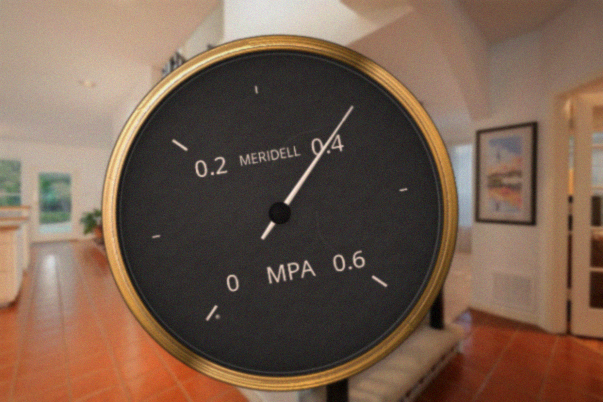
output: value=0.4 unit=MPa
